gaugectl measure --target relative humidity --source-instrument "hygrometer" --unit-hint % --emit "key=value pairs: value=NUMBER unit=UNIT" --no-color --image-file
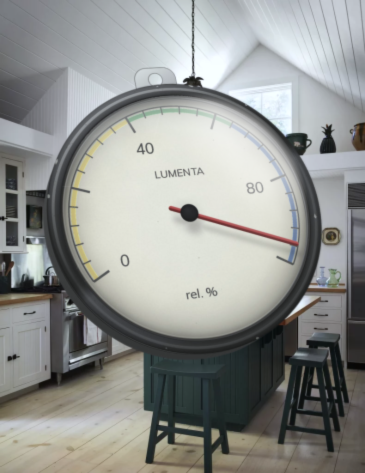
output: value=96 unit=%
